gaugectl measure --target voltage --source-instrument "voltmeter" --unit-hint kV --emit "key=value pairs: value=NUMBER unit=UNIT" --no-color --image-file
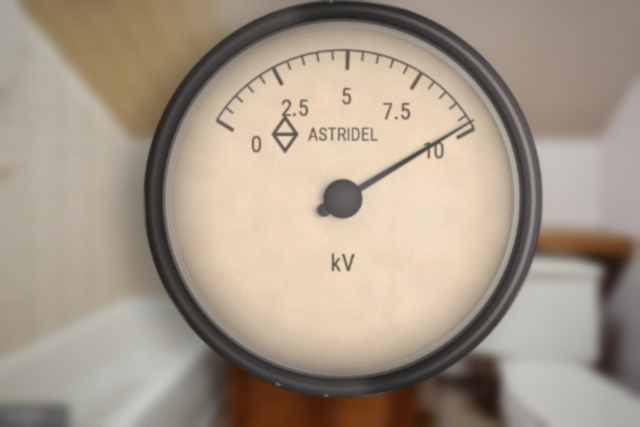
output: value=9.75 unit=kV
